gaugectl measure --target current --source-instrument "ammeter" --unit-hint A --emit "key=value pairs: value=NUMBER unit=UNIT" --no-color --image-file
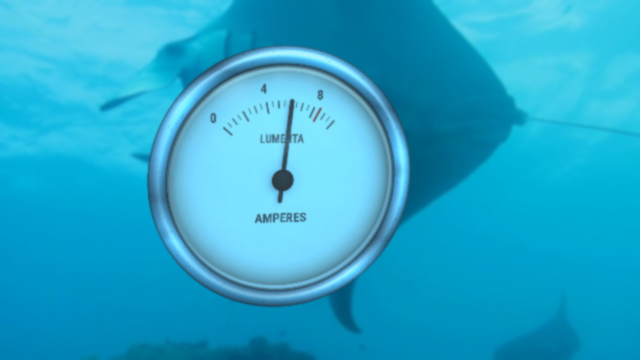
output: value=6 unit=A
